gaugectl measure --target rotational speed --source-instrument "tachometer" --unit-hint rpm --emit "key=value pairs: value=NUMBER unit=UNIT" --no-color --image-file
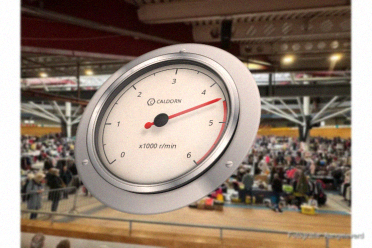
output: value=4500 unit=rpm
